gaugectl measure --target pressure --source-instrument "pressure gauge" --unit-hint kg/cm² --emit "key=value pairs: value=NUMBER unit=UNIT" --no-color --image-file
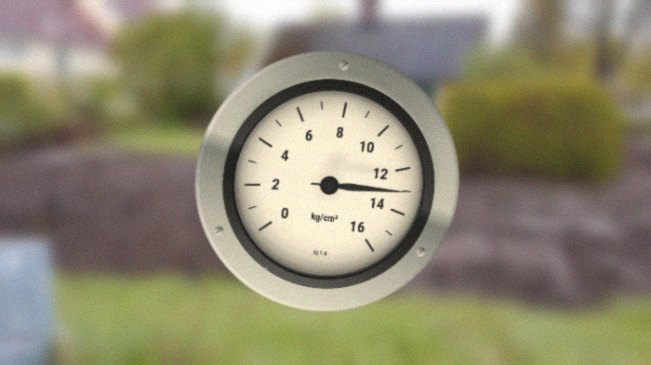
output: value=13 unit=kg/cm²
